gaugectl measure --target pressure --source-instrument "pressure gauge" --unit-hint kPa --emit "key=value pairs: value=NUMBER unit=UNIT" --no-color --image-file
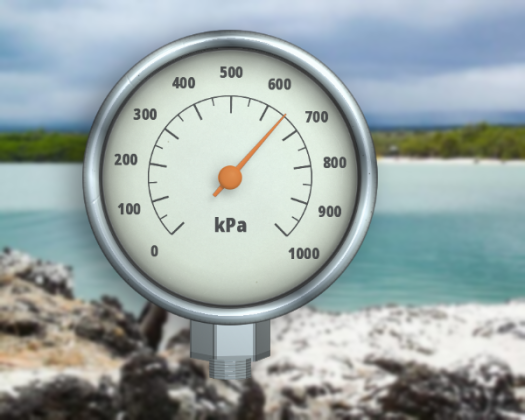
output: value=650 unit=kPa
